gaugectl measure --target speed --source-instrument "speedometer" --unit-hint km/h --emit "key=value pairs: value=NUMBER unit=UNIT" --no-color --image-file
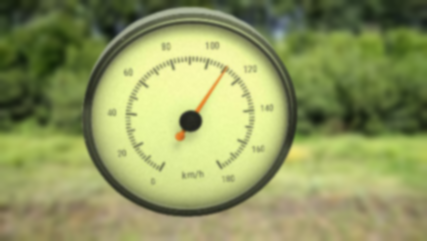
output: value=110 unit=km/h
